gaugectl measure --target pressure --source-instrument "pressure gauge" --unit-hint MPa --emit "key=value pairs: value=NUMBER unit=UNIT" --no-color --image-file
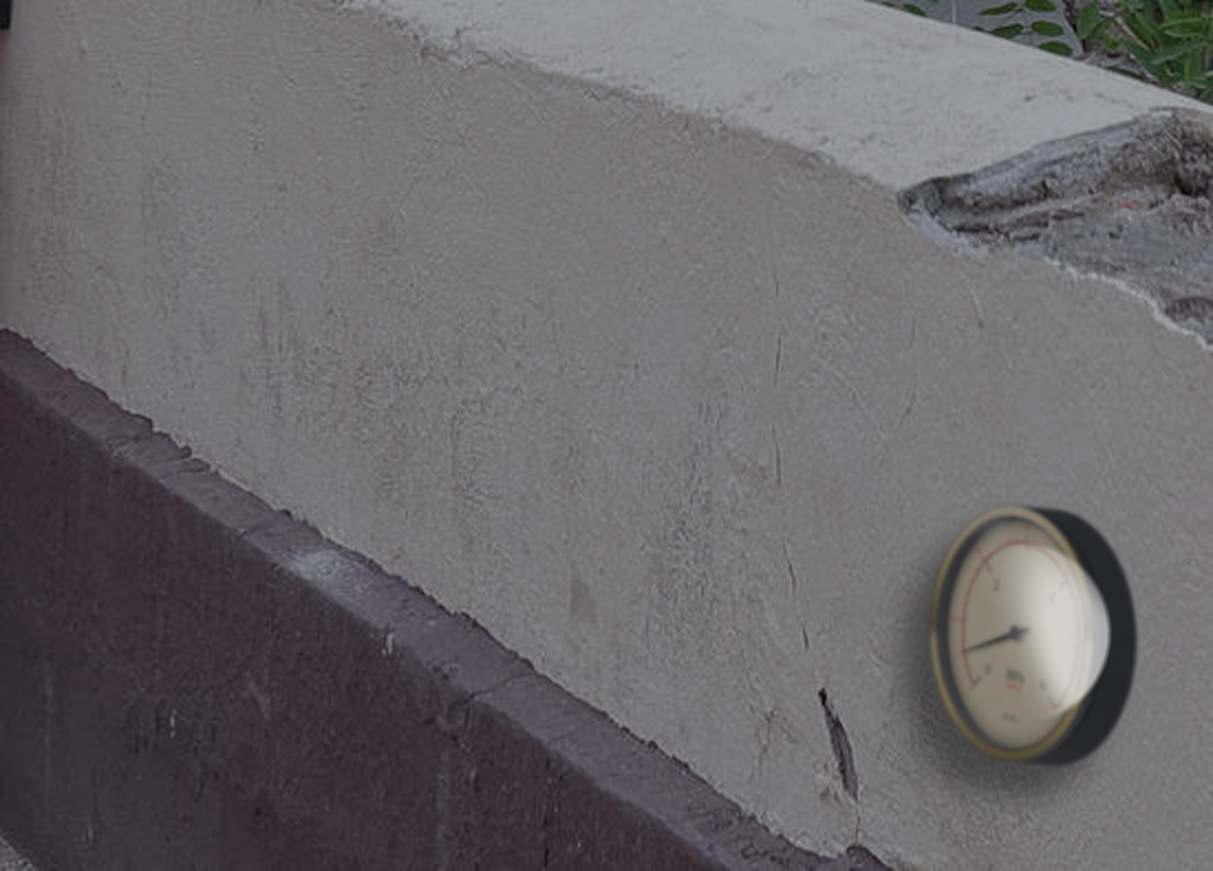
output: value=0.5 unit=MPa
